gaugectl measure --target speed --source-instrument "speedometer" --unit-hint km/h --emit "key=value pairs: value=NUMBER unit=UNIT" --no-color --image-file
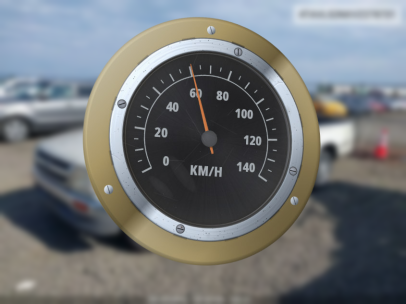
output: value=60 unit=km/h
